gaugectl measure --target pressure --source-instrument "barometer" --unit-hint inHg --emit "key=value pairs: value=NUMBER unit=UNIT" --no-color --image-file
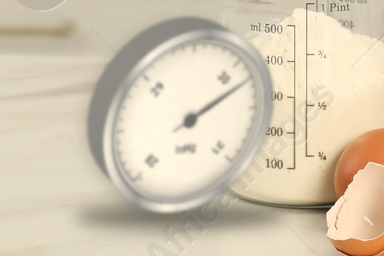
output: value=30.2 unit=inHg
